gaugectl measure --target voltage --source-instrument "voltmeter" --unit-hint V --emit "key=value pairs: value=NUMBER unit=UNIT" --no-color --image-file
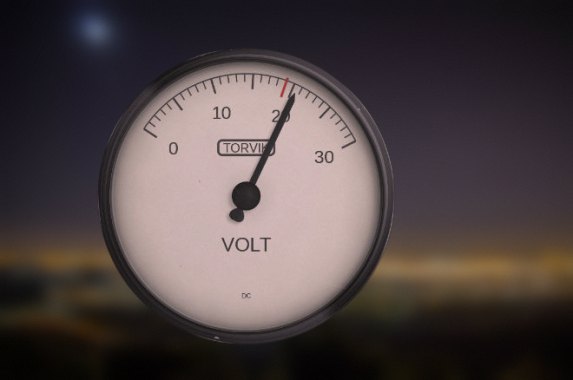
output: value=20.5 unit=V
